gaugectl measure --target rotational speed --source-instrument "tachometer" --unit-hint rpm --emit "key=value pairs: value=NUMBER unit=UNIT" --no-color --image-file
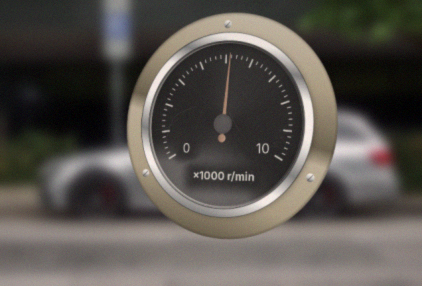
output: value=5200 unit=rpm
